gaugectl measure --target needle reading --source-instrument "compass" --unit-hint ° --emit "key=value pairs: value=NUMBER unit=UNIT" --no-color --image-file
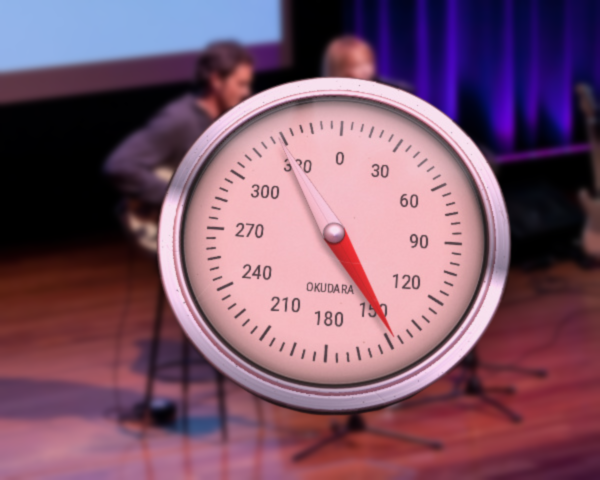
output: value=147.5 unit=°
